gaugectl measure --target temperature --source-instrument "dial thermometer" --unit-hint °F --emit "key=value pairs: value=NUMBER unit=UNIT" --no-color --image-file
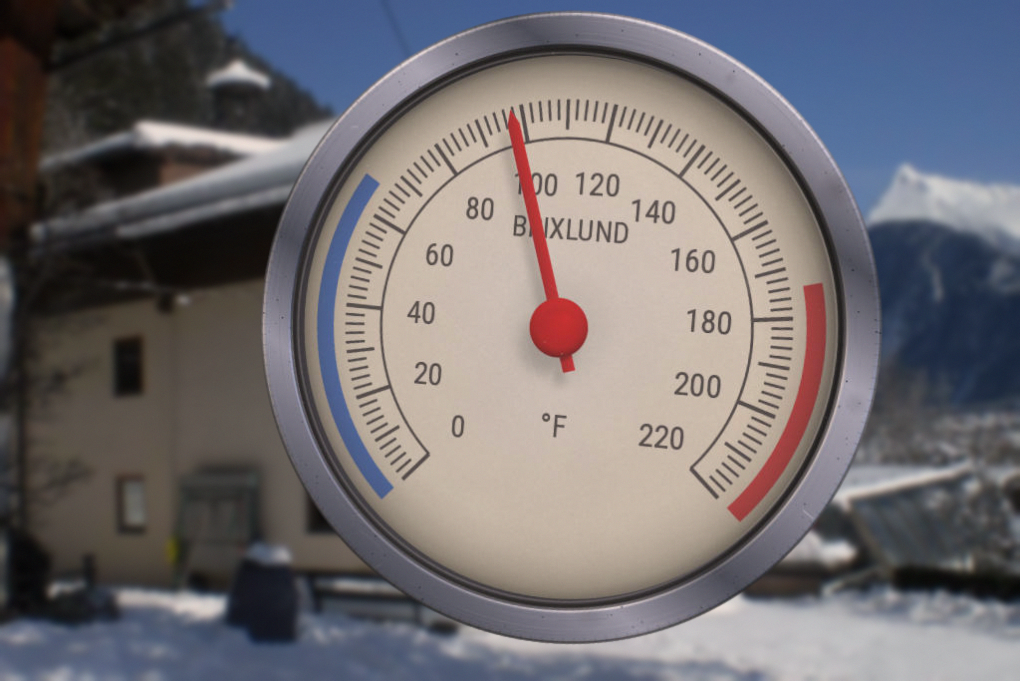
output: value=98 unit=°F
